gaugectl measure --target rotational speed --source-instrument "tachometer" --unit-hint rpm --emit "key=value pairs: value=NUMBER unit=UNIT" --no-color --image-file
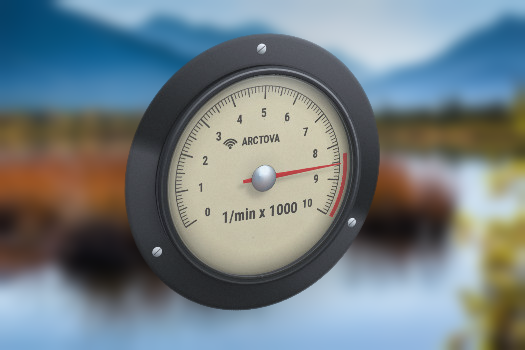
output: value=8500 unit=rpm
